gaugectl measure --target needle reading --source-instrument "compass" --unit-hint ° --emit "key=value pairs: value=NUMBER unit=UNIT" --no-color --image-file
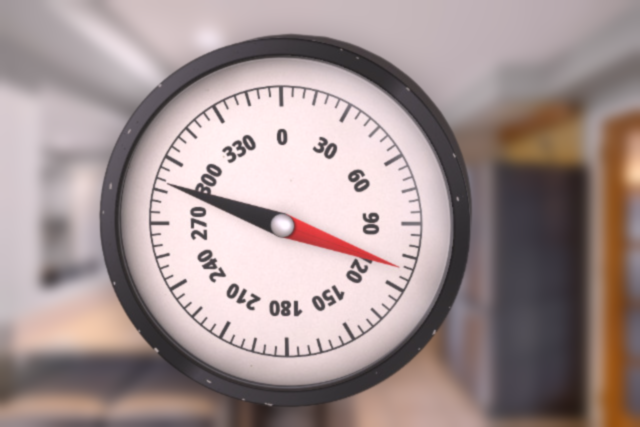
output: value=110 unit=°
